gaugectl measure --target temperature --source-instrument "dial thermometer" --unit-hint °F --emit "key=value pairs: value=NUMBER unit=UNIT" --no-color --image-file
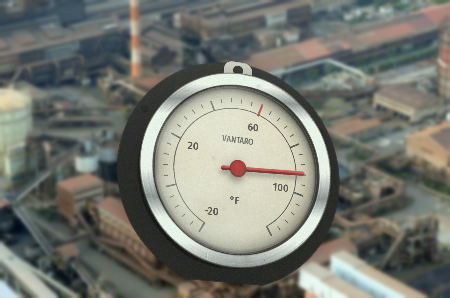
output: value=92 unit=°F
